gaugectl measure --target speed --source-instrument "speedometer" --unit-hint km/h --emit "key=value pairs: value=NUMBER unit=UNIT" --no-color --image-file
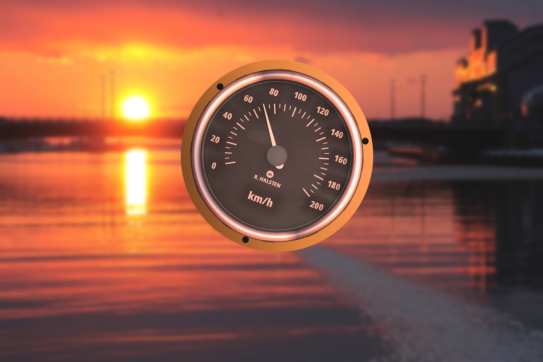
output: value=70 unit=km/h
